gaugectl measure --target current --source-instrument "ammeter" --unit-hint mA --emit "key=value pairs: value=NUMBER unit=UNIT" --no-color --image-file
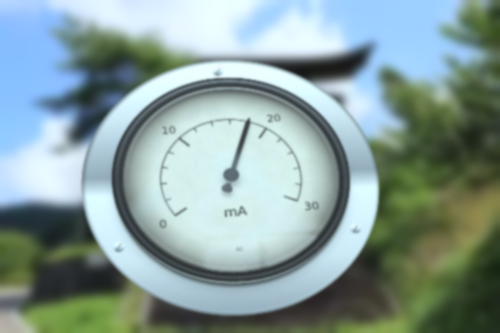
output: value=18 unit=mA
